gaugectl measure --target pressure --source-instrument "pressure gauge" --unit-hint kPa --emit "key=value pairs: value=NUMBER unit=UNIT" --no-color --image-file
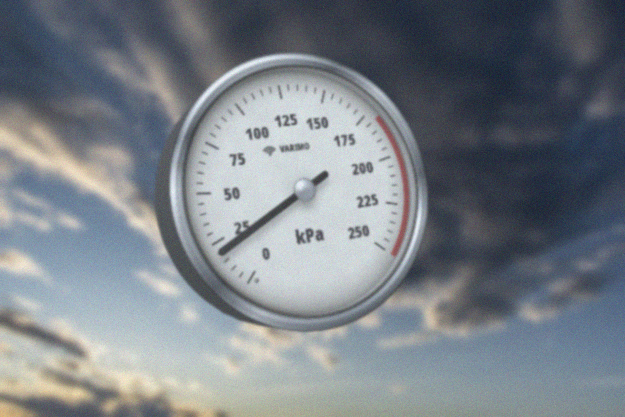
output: value=20 unit=kPa
